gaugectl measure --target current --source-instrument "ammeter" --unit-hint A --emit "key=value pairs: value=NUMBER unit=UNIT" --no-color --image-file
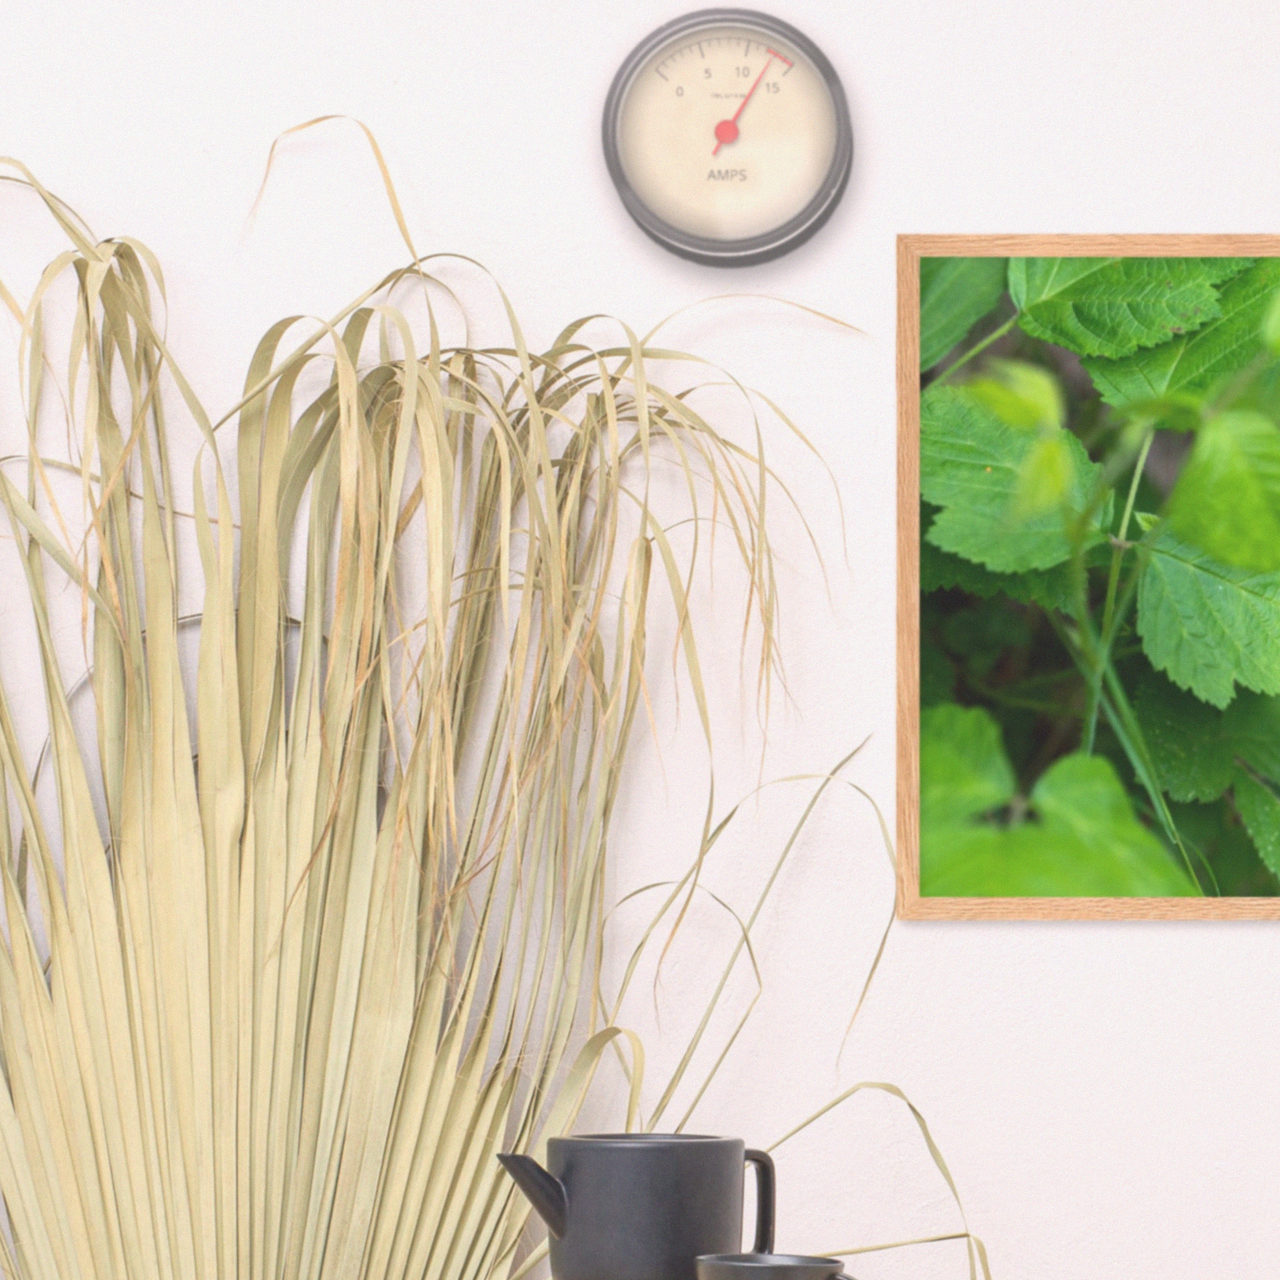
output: value=13 unit=A
